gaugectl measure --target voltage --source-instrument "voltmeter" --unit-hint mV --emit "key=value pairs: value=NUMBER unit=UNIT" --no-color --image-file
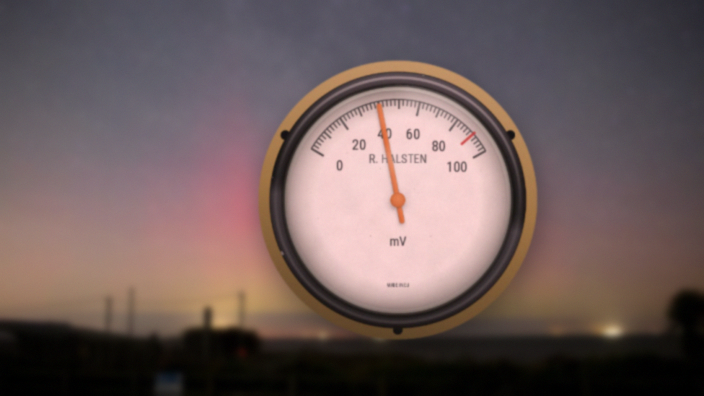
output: value=40 unit=mV
